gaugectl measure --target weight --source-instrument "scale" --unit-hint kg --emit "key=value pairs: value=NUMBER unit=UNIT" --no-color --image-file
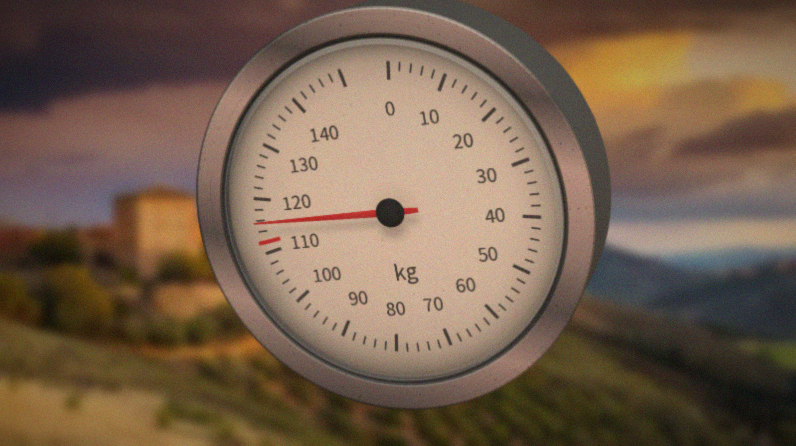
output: value=116 unit=kg
